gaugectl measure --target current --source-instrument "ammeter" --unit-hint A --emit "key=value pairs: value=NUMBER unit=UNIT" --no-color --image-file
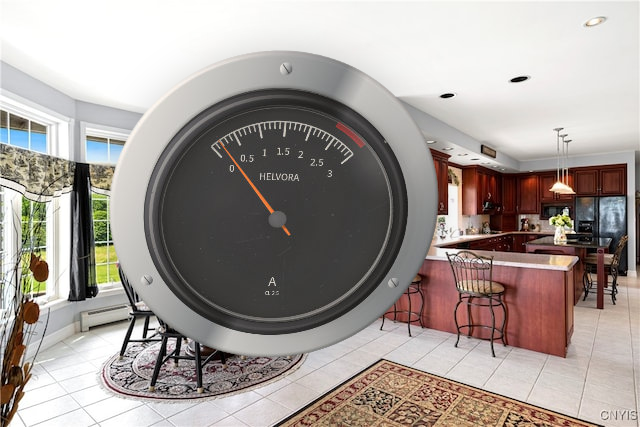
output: value=0.2 unit=A
